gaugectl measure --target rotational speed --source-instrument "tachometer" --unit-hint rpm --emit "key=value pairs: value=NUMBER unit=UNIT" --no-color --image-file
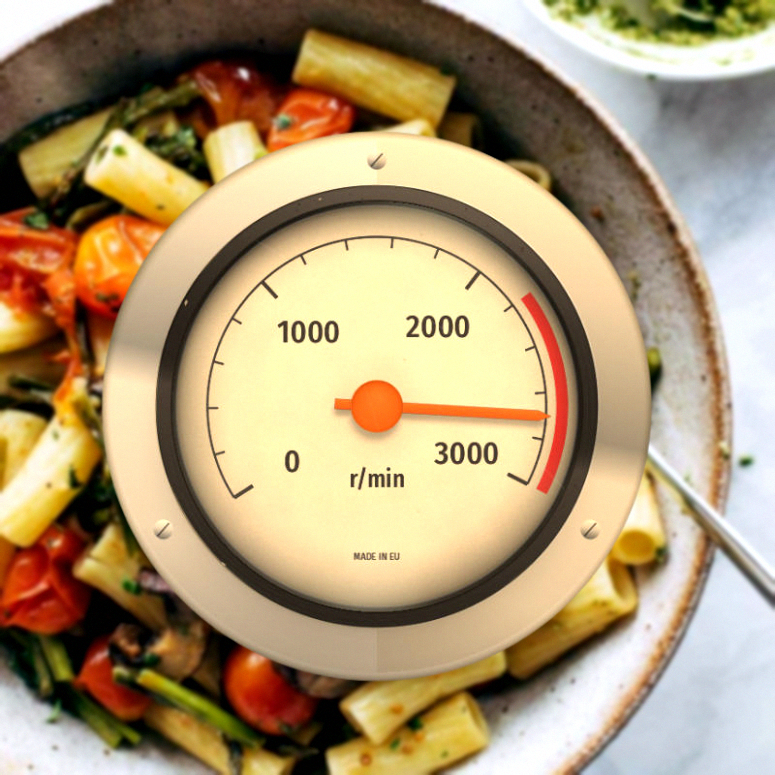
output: value=2700 unit=rpm
